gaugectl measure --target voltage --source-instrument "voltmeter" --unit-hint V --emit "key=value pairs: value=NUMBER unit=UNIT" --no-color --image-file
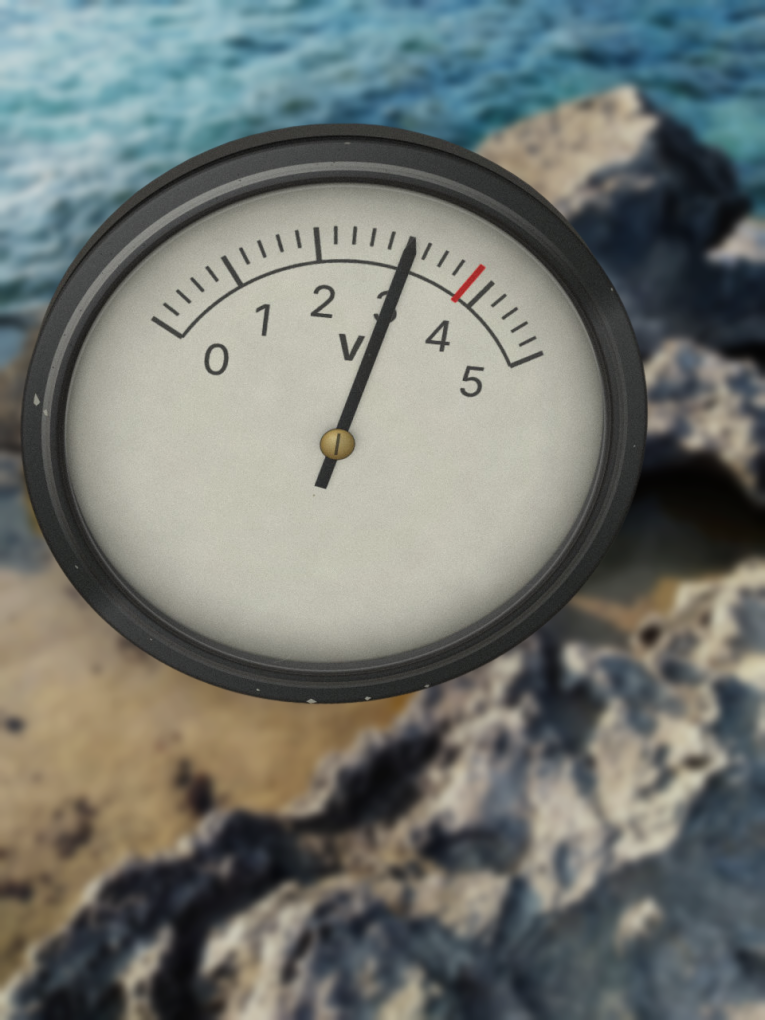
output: value=3 unit=V
